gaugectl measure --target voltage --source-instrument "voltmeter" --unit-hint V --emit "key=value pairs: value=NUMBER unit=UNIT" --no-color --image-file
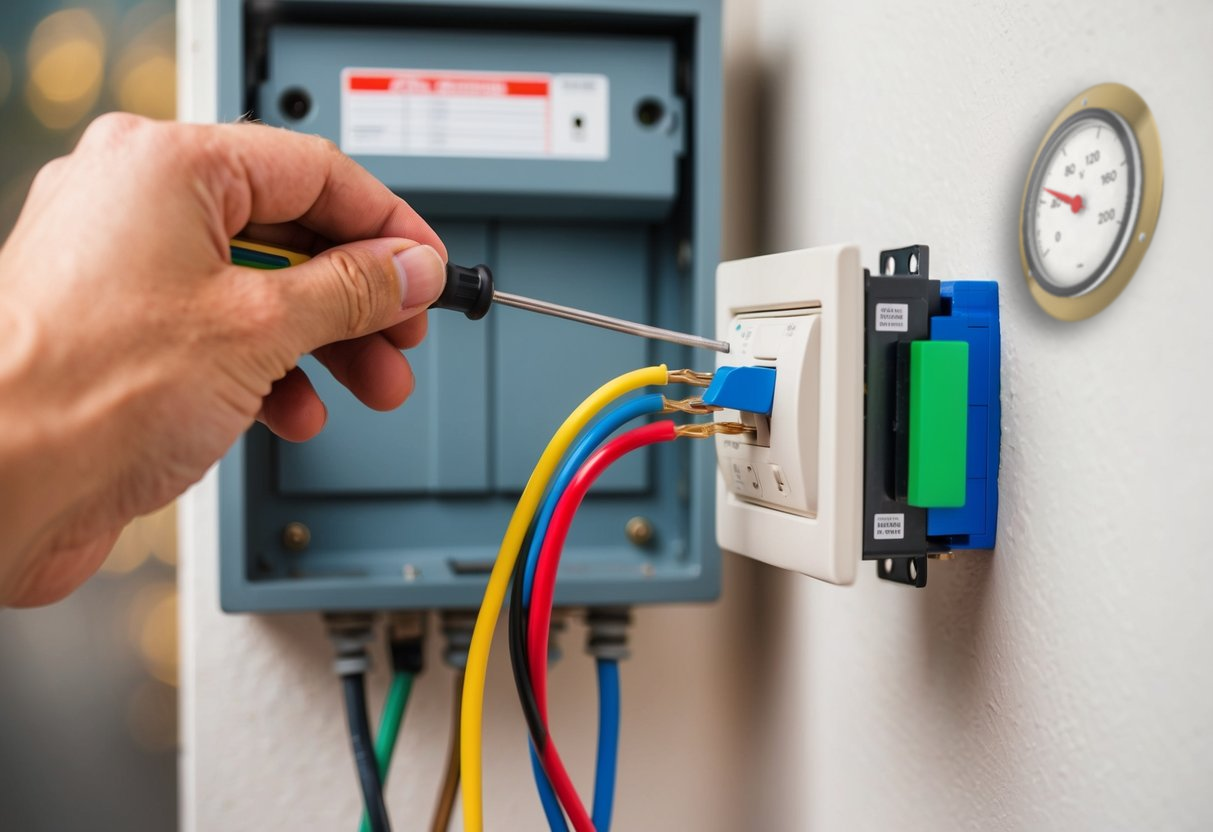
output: value=50 unit=V
